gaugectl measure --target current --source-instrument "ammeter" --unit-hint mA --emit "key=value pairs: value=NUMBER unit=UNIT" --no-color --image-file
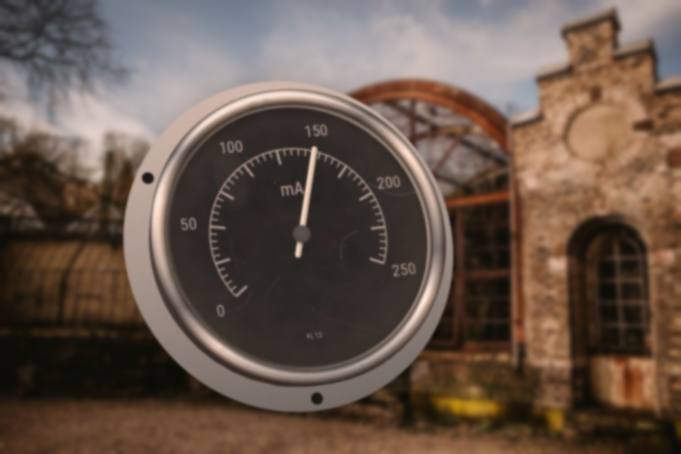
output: value=150 unit=mA
